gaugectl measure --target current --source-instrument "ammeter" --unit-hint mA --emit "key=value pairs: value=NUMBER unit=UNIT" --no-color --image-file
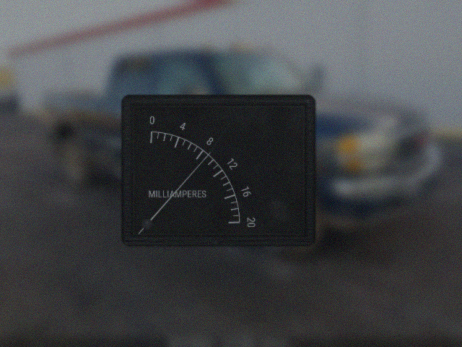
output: value=9 unit=mA
